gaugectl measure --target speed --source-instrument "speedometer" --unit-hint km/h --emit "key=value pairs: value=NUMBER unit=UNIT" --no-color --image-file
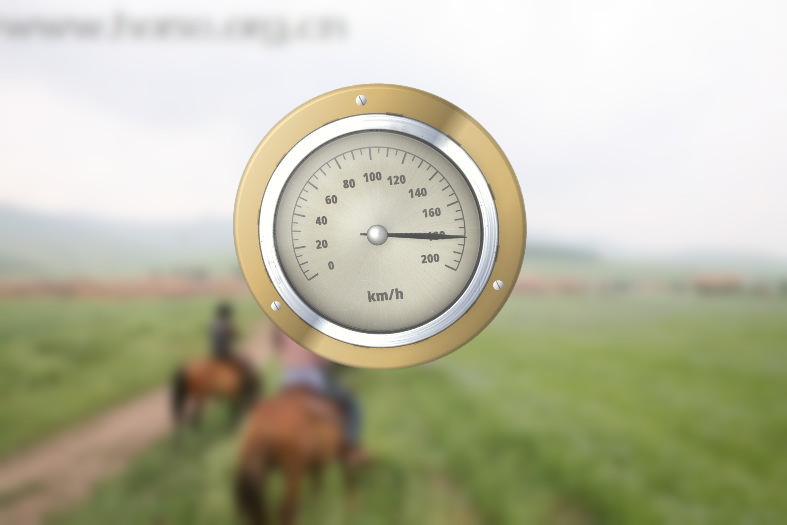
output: value=180 unit=km/h
